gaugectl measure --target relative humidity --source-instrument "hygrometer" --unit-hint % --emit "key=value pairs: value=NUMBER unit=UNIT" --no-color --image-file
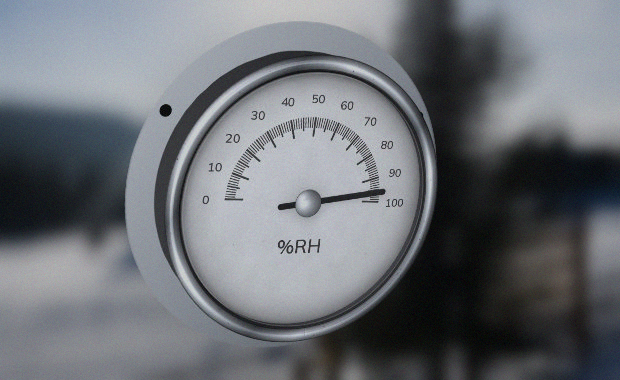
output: value=95 unit=%
